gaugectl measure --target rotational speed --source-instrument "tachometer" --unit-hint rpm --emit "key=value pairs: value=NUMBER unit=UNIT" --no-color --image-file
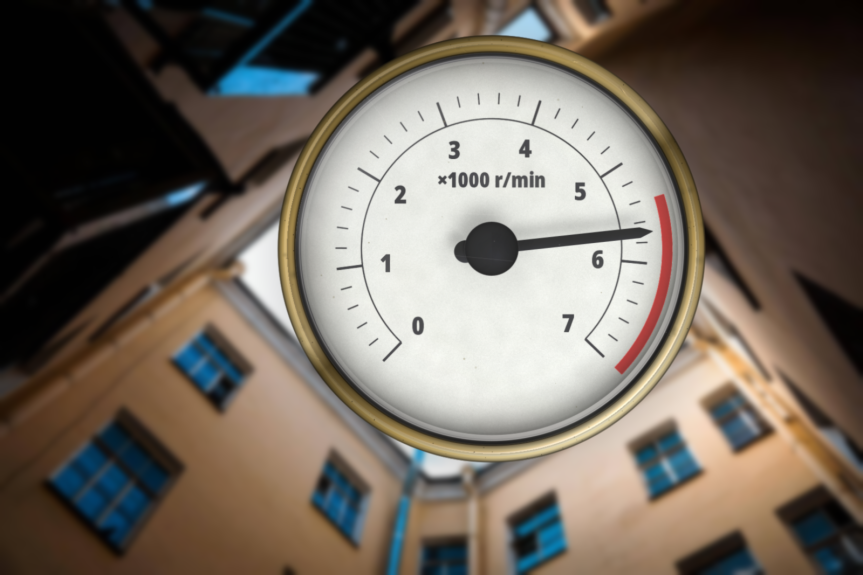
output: value=5700 unit=rpm
